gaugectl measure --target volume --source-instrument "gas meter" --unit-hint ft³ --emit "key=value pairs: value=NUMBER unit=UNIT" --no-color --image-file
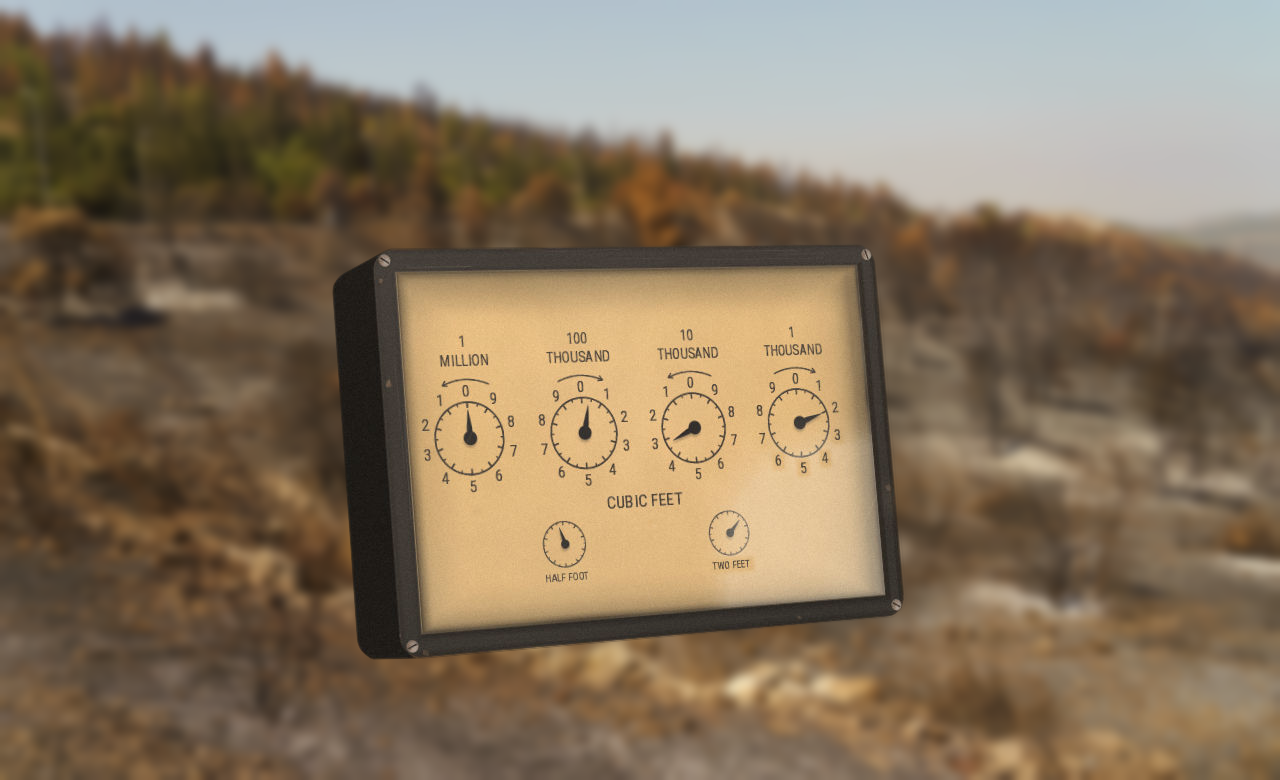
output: value=3200 unit=ft³
